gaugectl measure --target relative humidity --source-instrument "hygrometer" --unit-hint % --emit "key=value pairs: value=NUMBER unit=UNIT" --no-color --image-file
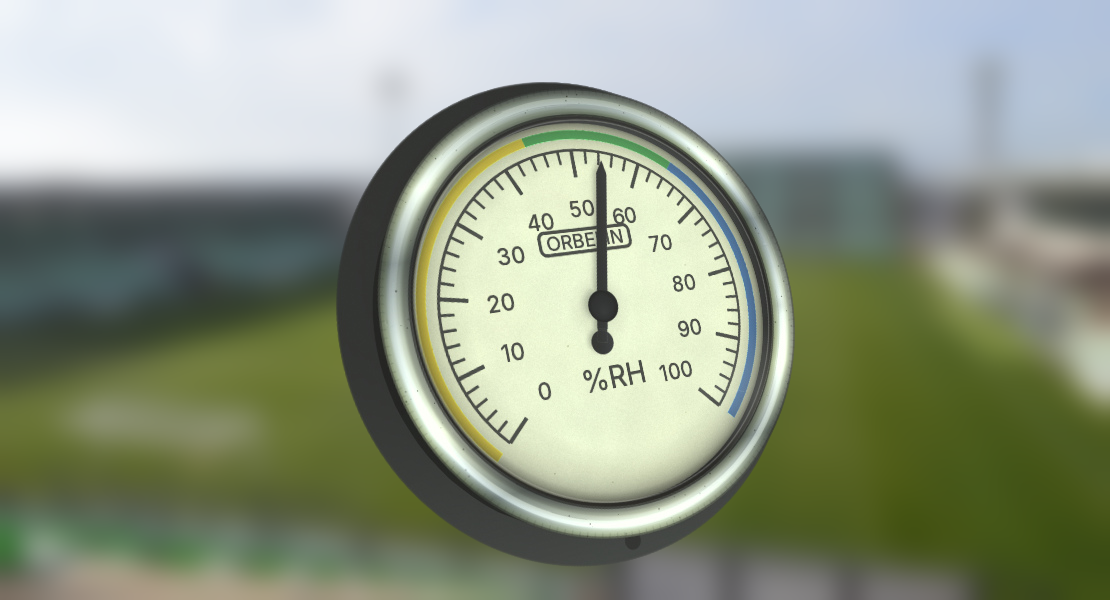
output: value=54 unit=%
